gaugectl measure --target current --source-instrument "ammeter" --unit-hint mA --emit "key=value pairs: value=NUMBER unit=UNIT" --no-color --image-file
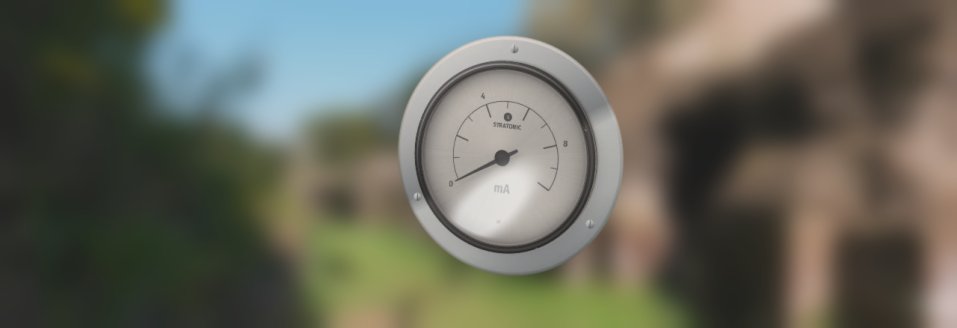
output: value=0 unit=mA
